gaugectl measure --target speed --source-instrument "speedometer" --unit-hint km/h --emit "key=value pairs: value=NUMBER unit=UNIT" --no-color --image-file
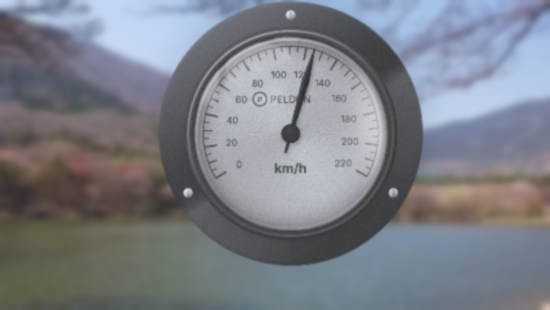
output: value=125 unit=km/h
